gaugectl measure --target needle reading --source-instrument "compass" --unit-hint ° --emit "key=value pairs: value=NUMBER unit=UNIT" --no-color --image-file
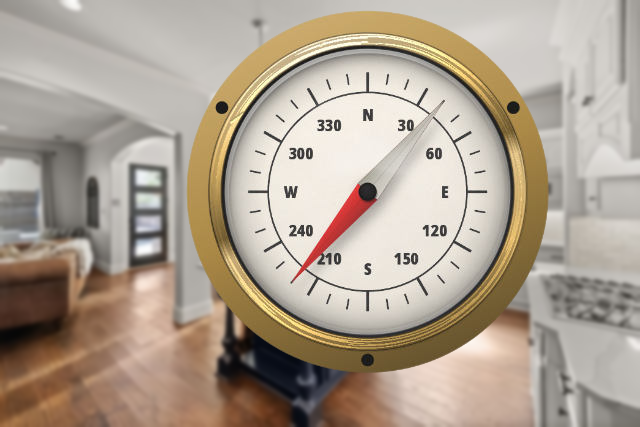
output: value=220 unit=°
